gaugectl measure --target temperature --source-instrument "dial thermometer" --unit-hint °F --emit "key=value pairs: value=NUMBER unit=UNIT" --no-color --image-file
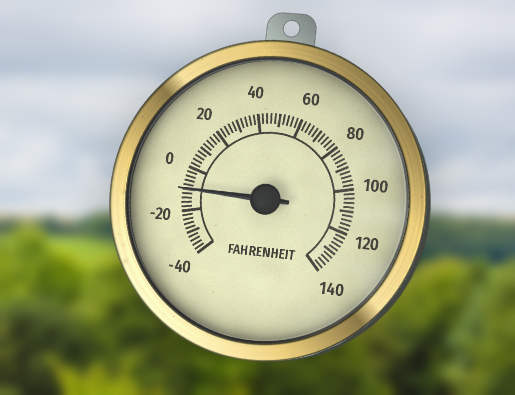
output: value=-10 unit=°F
